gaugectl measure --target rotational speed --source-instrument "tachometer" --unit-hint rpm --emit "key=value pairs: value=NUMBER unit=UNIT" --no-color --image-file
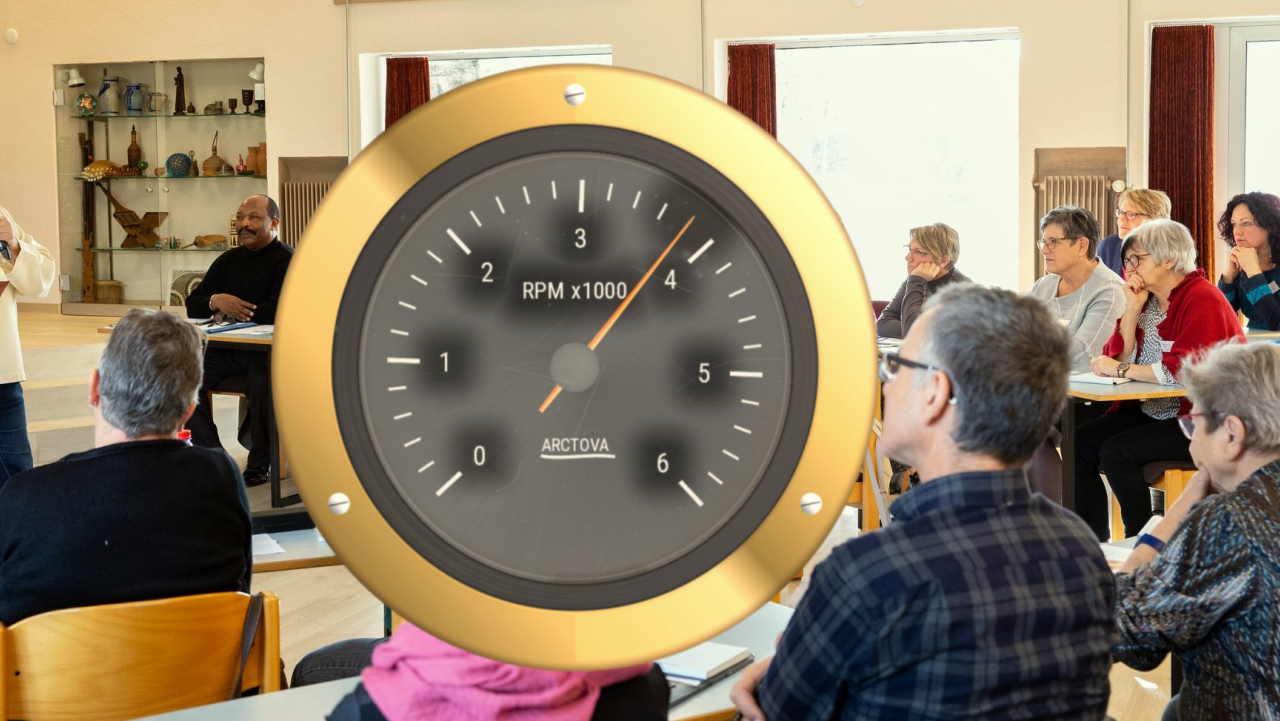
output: value=3800 unit=rpm
